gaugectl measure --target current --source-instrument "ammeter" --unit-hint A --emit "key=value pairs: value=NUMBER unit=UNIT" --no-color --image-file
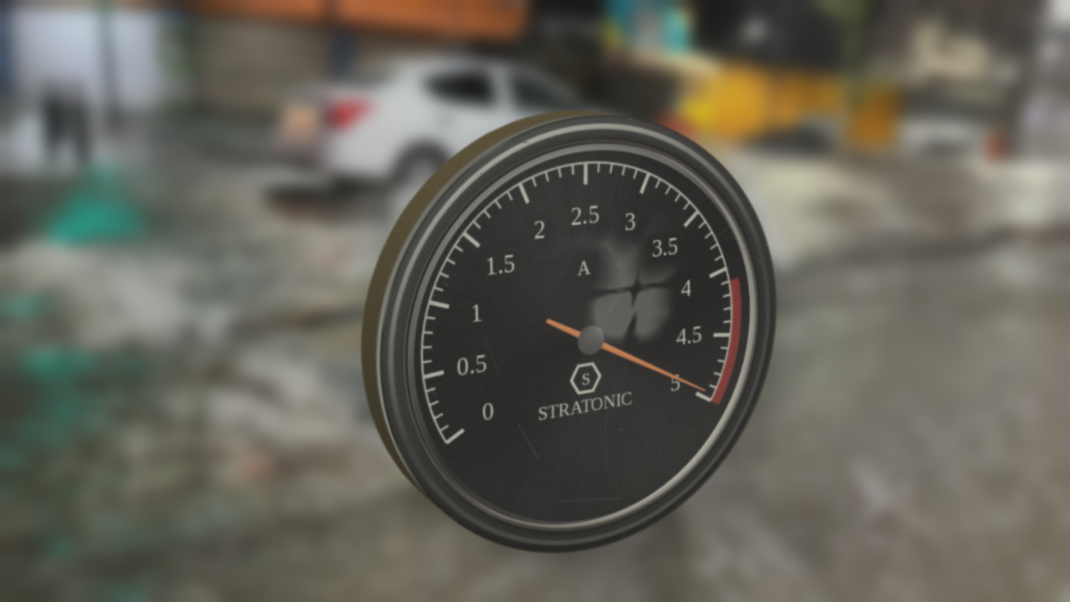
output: value=4.95 unit=A
